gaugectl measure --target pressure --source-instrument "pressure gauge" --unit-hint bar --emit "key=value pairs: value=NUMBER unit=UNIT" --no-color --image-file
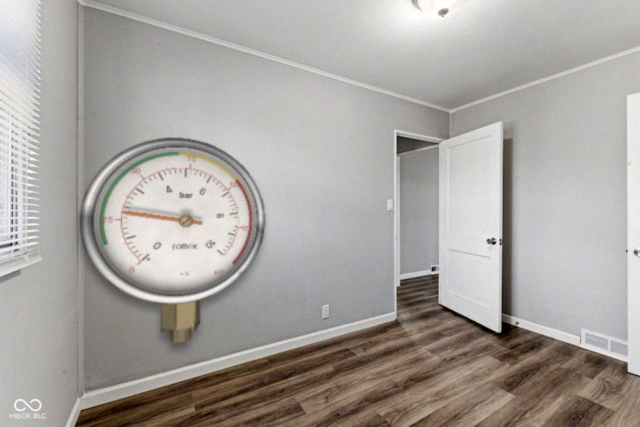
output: value=2 unit=bar
